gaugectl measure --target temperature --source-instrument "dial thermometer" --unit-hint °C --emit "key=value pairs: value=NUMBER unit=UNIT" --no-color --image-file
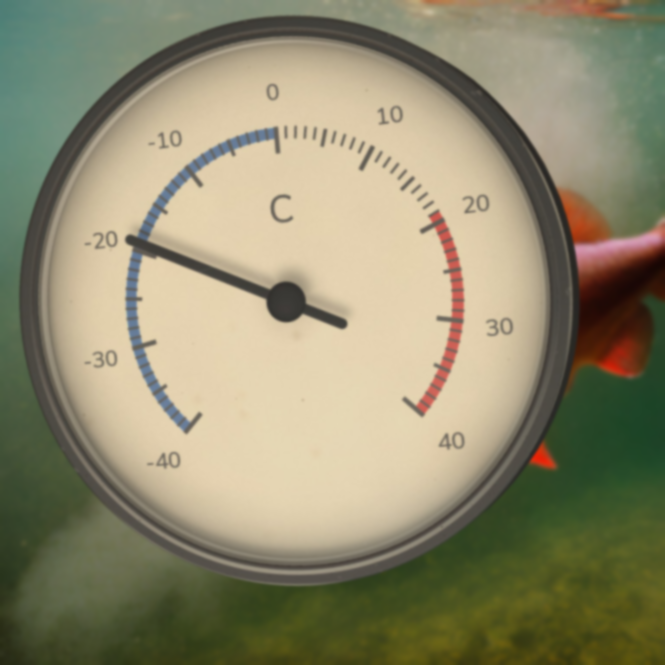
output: value=-19 unit=°C
